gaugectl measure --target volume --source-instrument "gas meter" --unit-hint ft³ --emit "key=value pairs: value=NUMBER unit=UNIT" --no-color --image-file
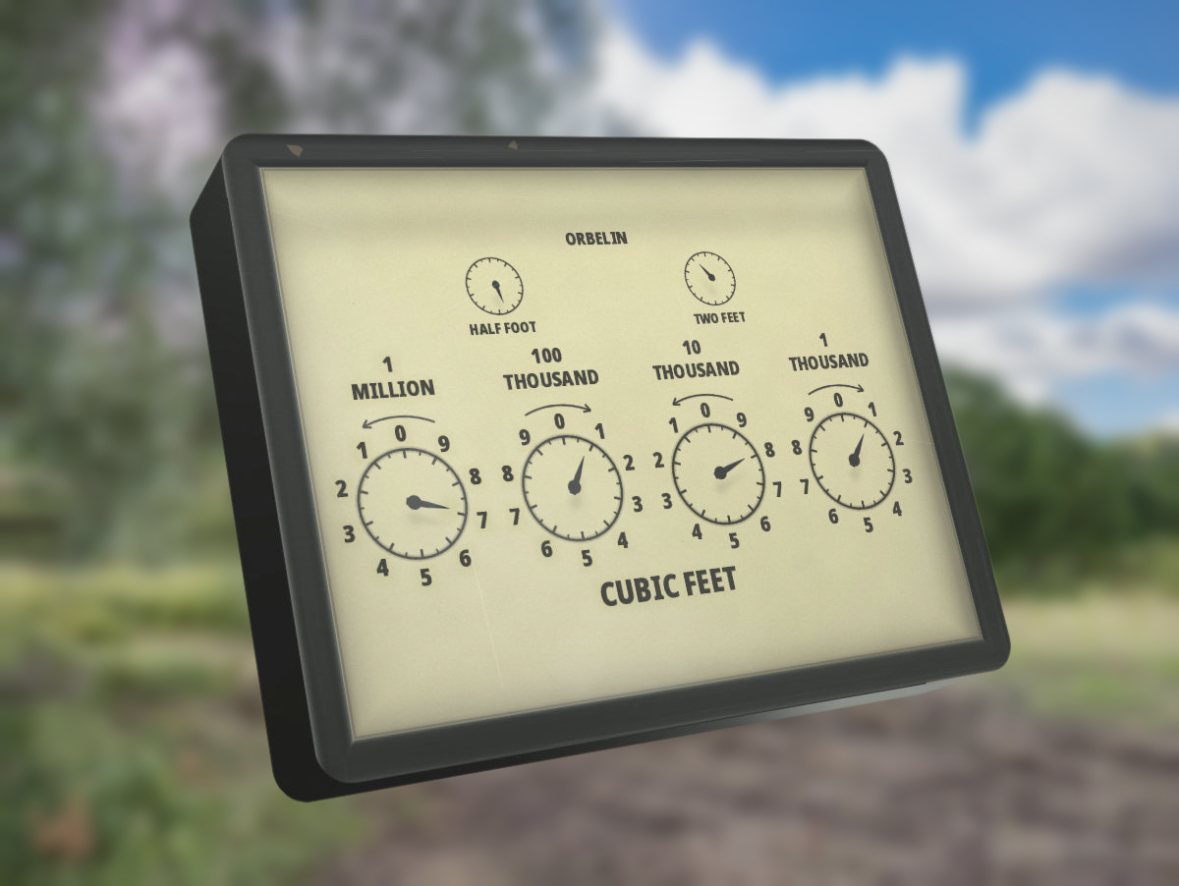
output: value=708100 unit=ft³
